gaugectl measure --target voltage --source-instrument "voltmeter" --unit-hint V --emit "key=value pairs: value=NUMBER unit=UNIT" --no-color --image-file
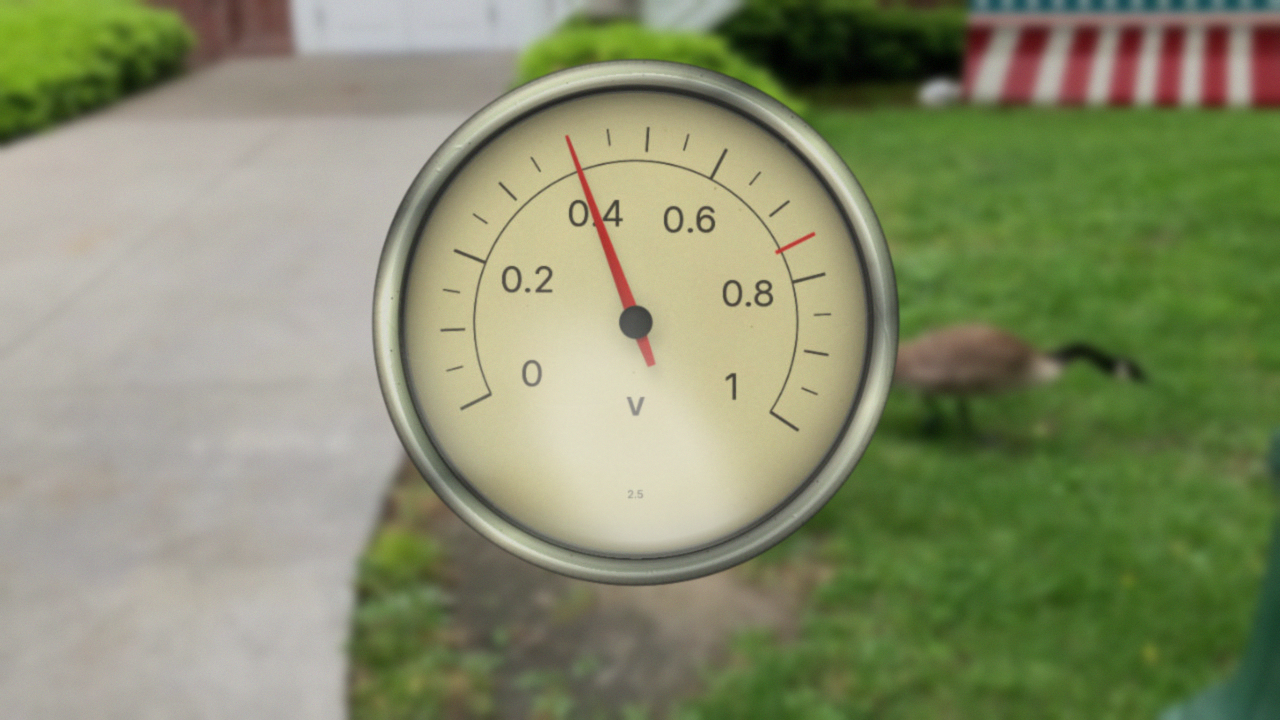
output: value=0.4 unit=V
